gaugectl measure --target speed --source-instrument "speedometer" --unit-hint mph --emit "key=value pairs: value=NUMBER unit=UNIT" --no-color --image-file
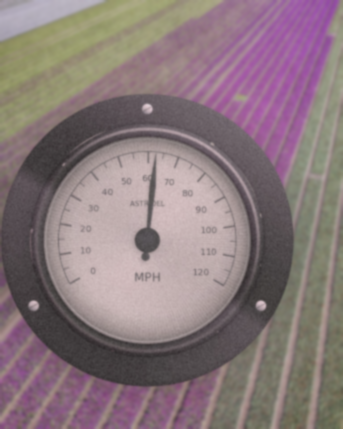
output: value=62.5 unit=mph
